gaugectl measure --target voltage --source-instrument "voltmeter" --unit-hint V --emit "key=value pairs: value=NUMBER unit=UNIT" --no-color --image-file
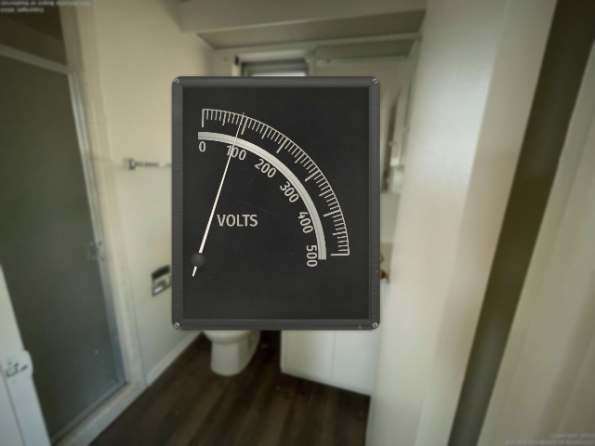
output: value=90 unit=V
